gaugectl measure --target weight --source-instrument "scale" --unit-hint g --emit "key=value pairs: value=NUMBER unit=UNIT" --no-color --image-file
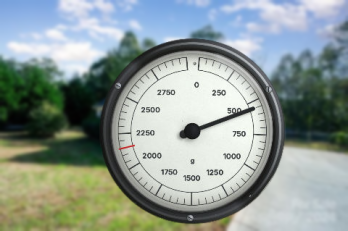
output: value=550 unit=g
